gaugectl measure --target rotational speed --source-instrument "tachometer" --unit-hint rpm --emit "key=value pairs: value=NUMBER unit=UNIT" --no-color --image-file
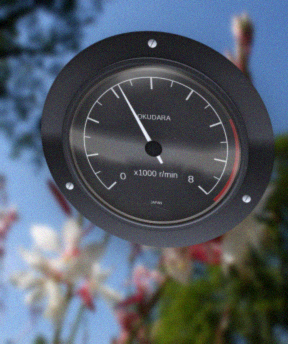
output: value=3250 unit=rpm
